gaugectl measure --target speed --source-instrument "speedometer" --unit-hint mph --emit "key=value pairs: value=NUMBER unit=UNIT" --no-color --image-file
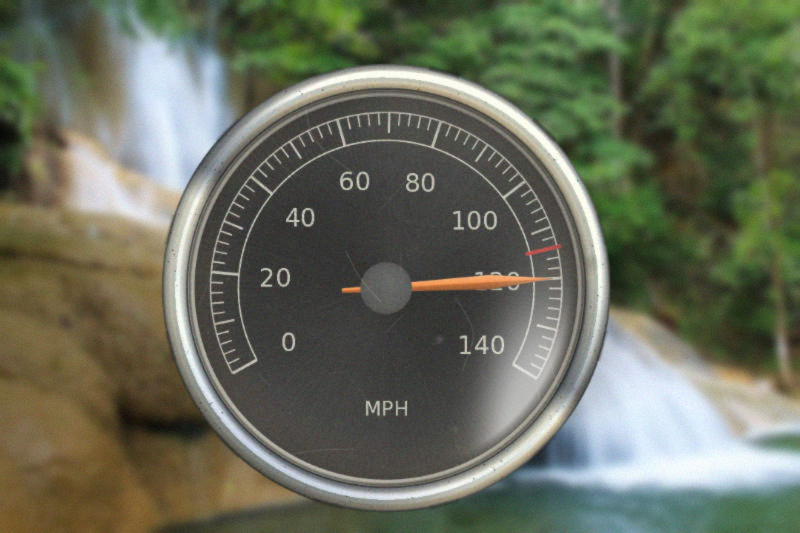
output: value=120 unit=mph
